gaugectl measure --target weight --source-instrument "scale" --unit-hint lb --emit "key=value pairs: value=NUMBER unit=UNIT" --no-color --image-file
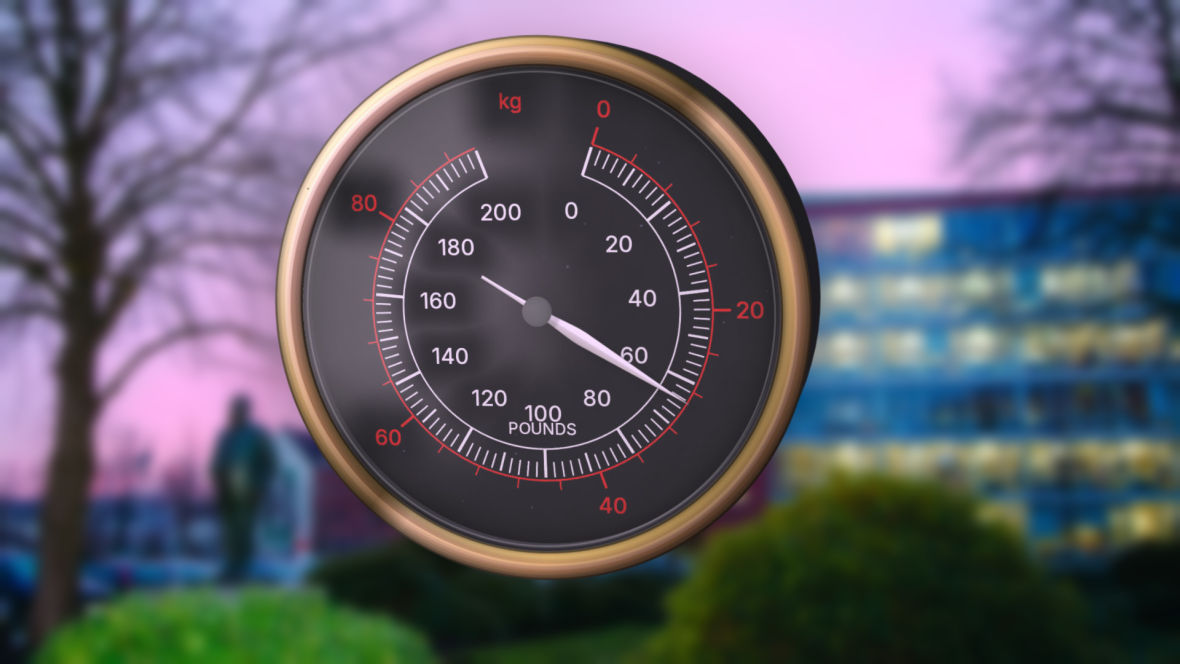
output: value=64 unit=lb
